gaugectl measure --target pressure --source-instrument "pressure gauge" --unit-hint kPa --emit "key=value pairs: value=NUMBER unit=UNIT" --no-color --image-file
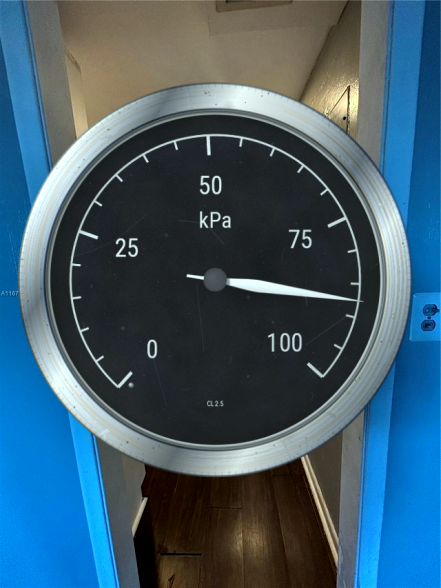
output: value=87.5 unit=kPa
